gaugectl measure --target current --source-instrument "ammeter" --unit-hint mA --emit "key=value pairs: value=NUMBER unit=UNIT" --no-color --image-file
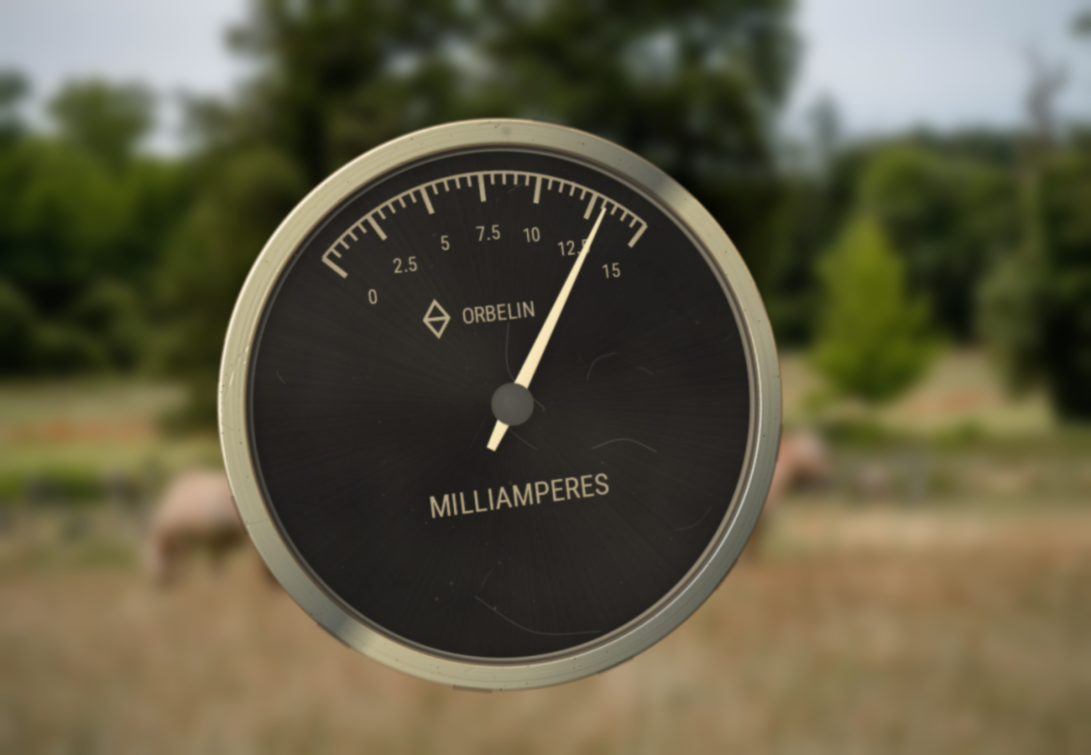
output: value=13 unit=mA
